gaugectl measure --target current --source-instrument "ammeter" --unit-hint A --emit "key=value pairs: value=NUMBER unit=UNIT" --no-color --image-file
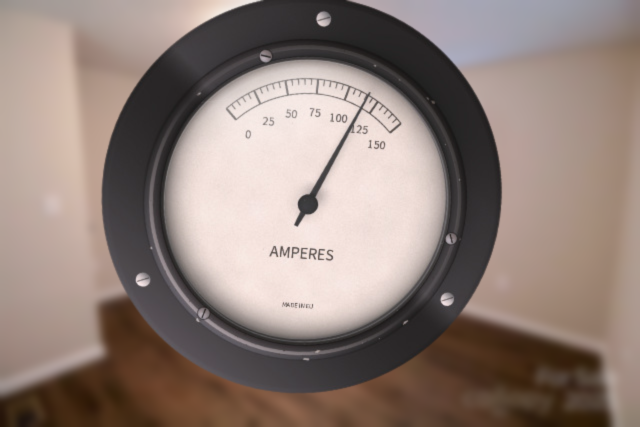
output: value=115 unit=A
